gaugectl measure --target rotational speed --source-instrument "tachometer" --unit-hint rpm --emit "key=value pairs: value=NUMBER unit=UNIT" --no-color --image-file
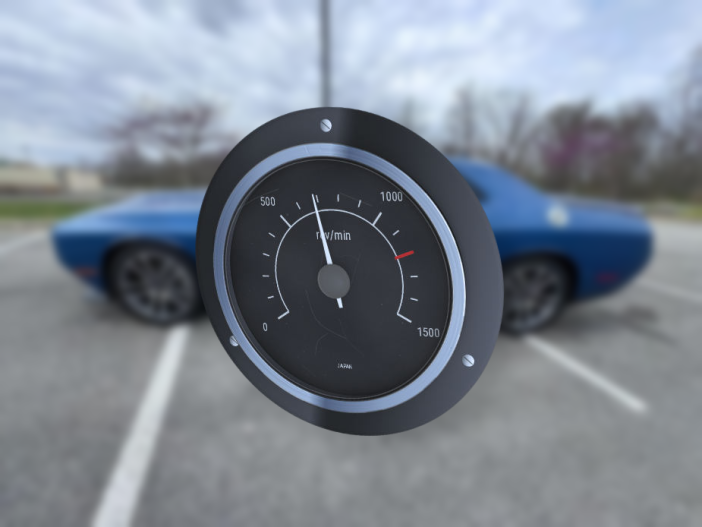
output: value=700 unit=rpm
